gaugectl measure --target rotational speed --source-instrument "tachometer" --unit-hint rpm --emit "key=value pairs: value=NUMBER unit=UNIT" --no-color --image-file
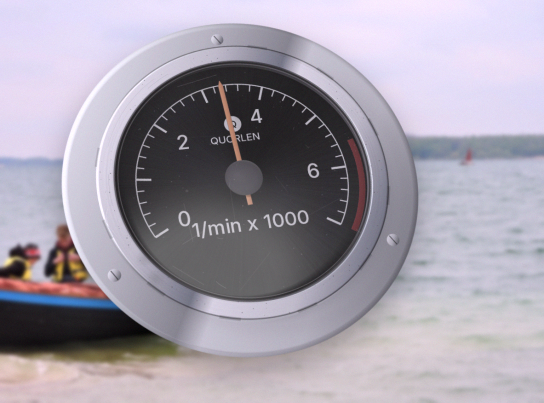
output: value=3300 unit=rpm
